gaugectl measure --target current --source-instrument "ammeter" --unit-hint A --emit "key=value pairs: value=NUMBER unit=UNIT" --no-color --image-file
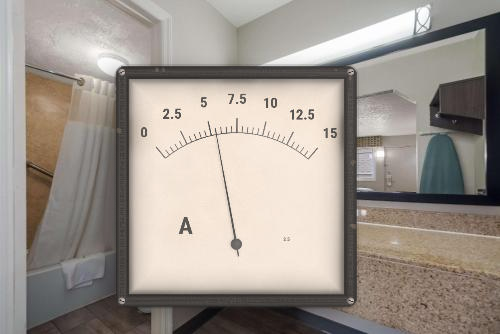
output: value=5.5 unit=A
